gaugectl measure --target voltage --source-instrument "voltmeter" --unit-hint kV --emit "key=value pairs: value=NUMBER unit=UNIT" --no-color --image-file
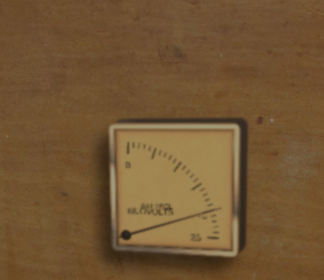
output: value=20 unit=kV
